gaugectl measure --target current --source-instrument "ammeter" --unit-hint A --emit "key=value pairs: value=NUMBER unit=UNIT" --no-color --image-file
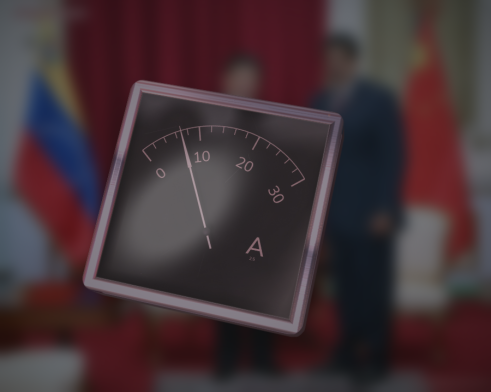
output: value=7 unit=A
